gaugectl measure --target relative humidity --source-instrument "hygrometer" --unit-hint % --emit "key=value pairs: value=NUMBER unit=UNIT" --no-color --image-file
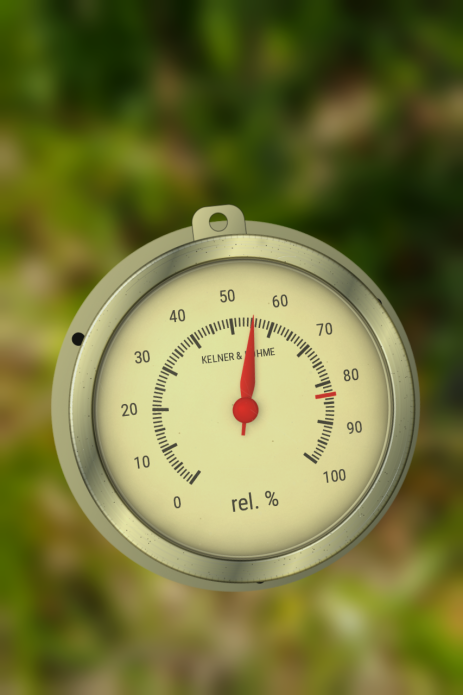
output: value=55 unit=%
